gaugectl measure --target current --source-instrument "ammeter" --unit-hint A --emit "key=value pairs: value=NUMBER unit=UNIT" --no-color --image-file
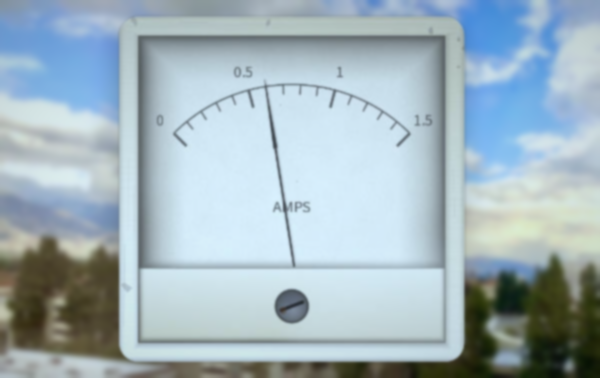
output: value=0.6 unit=A
